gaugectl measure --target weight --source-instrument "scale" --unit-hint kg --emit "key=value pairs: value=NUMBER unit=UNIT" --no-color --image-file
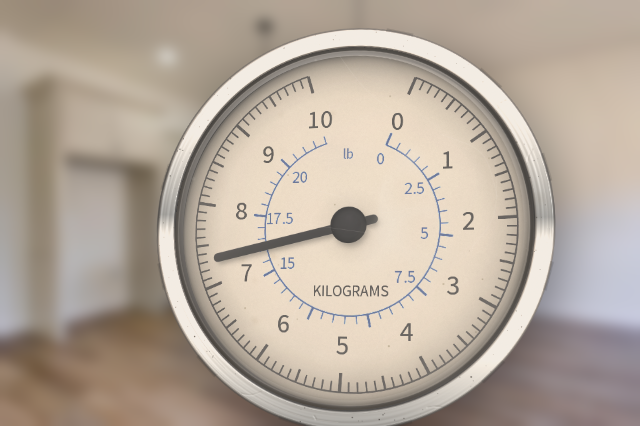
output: value=7.3 unit=kg
